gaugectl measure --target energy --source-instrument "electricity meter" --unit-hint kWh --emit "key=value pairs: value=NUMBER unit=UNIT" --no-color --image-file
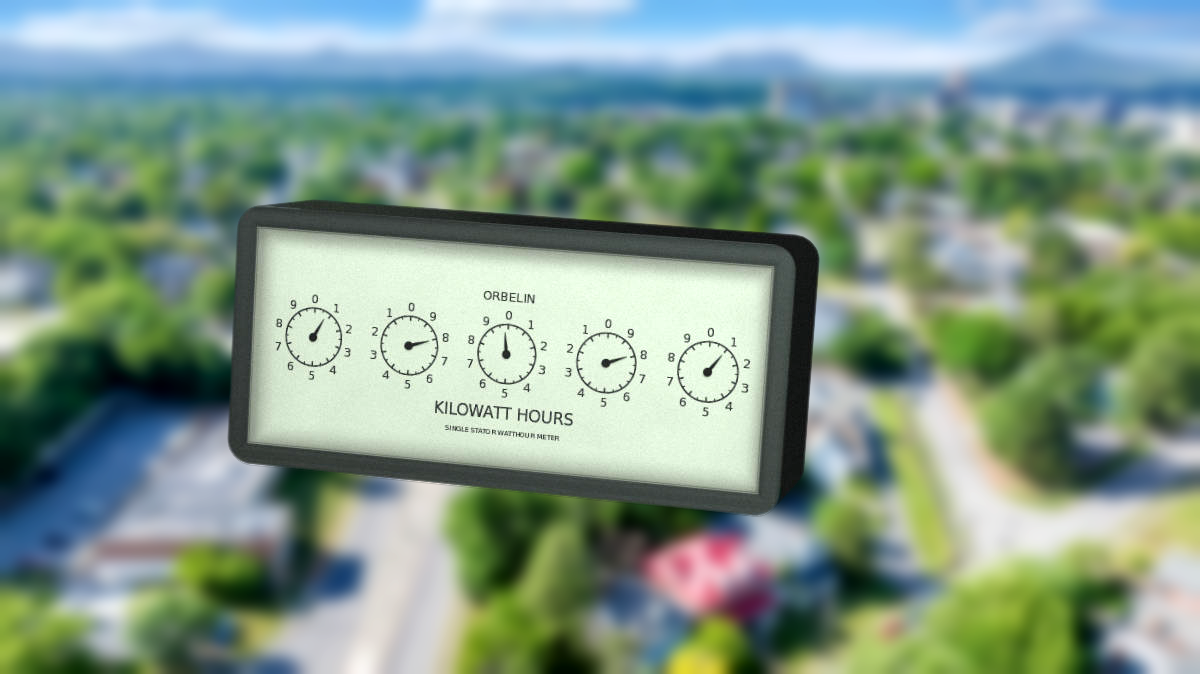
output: value=7981 unit=kWh
